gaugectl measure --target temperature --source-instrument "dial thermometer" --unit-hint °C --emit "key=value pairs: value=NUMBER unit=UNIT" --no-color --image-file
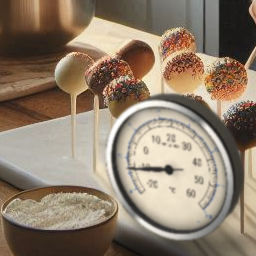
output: value=-10 unit=°C
